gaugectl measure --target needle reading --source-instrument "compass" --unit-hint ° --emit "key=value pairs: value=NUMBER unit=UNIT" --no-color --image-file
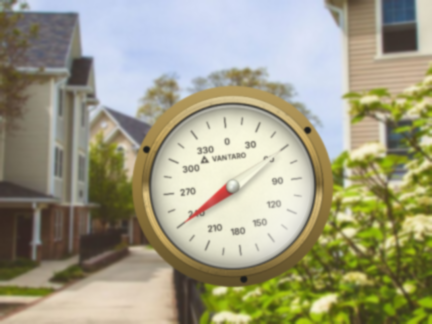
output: value=240 unit=°
